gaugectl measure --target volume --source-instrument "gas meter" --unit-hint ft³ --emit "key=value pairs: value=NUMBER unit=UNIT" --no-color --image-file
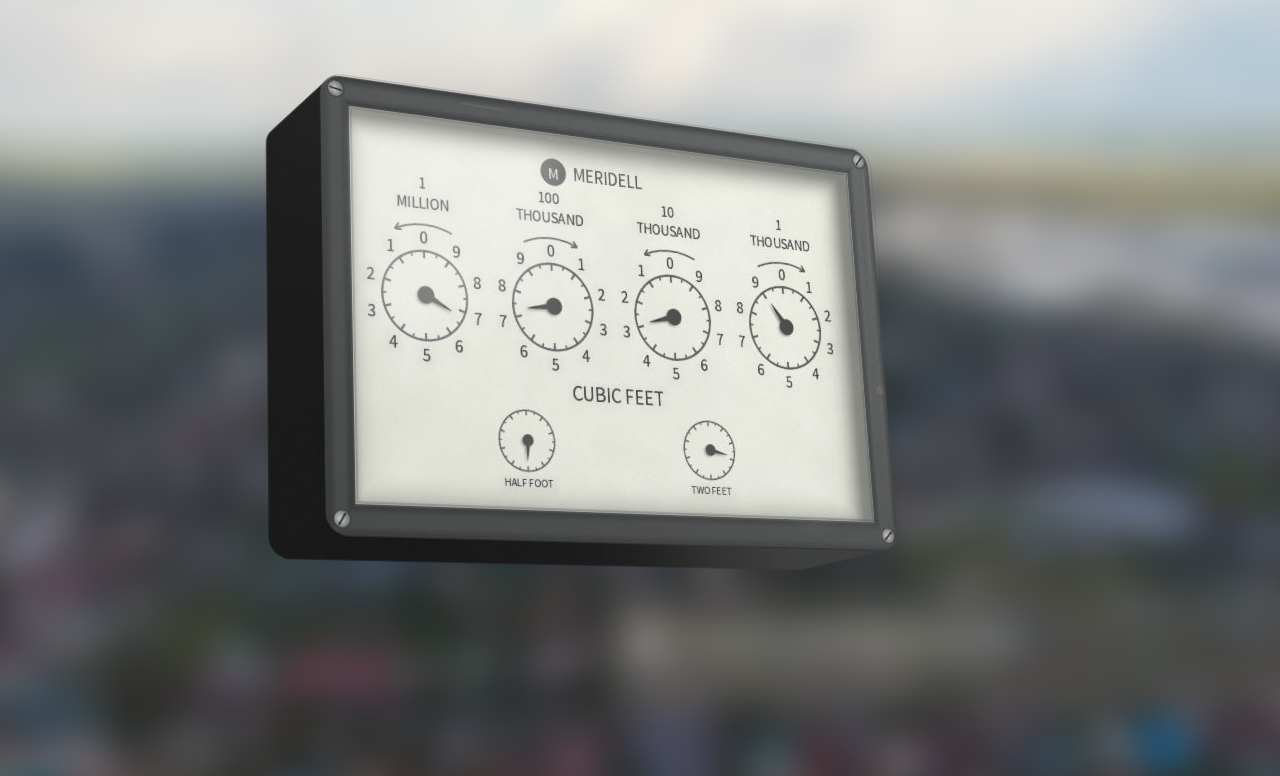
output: value=672900 unit=ft³
